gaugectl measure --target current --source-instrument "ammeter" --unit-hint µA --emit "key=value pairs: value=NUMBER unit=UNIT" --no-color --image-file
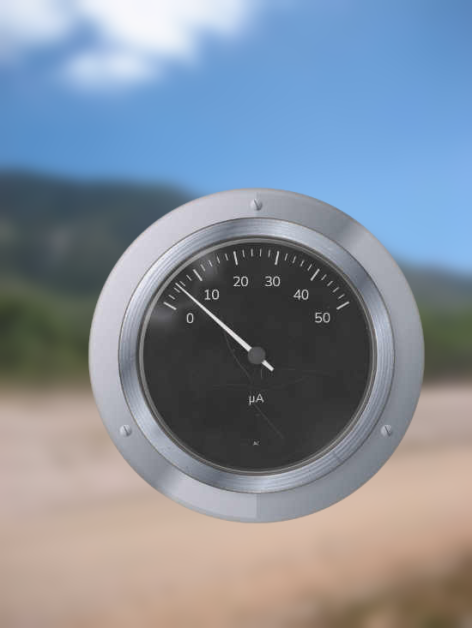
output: value=5 unit=µA
